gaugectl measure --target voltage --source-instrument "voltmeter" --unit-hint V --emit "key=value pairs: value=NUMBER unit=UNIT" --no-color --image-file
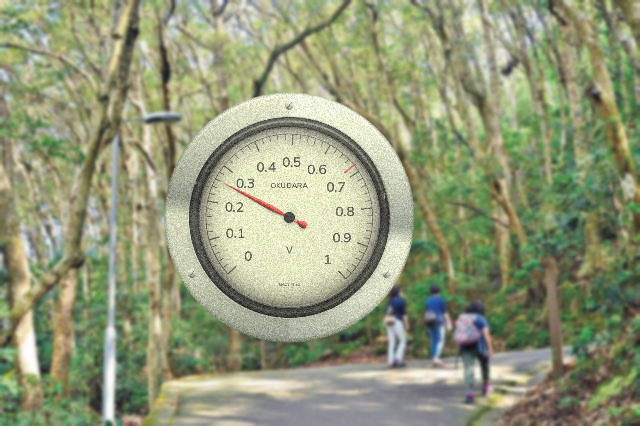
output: value=0.26 unit=V
